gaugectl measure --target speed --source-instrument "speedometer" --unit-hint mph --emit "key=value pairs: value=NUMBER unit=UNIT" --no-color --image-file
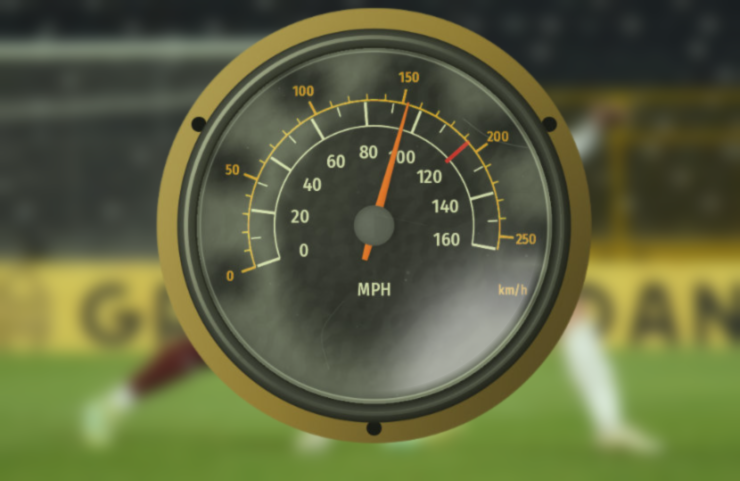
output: value=95 unit=mph
